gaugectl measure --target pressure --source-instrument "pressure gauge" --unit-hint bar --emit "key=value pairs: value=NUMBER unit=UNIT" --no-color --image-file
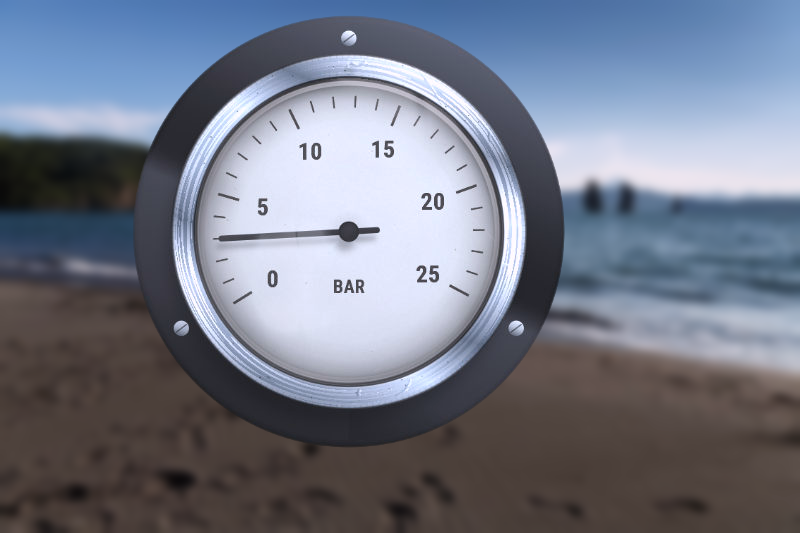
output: value=3 unit=bar
